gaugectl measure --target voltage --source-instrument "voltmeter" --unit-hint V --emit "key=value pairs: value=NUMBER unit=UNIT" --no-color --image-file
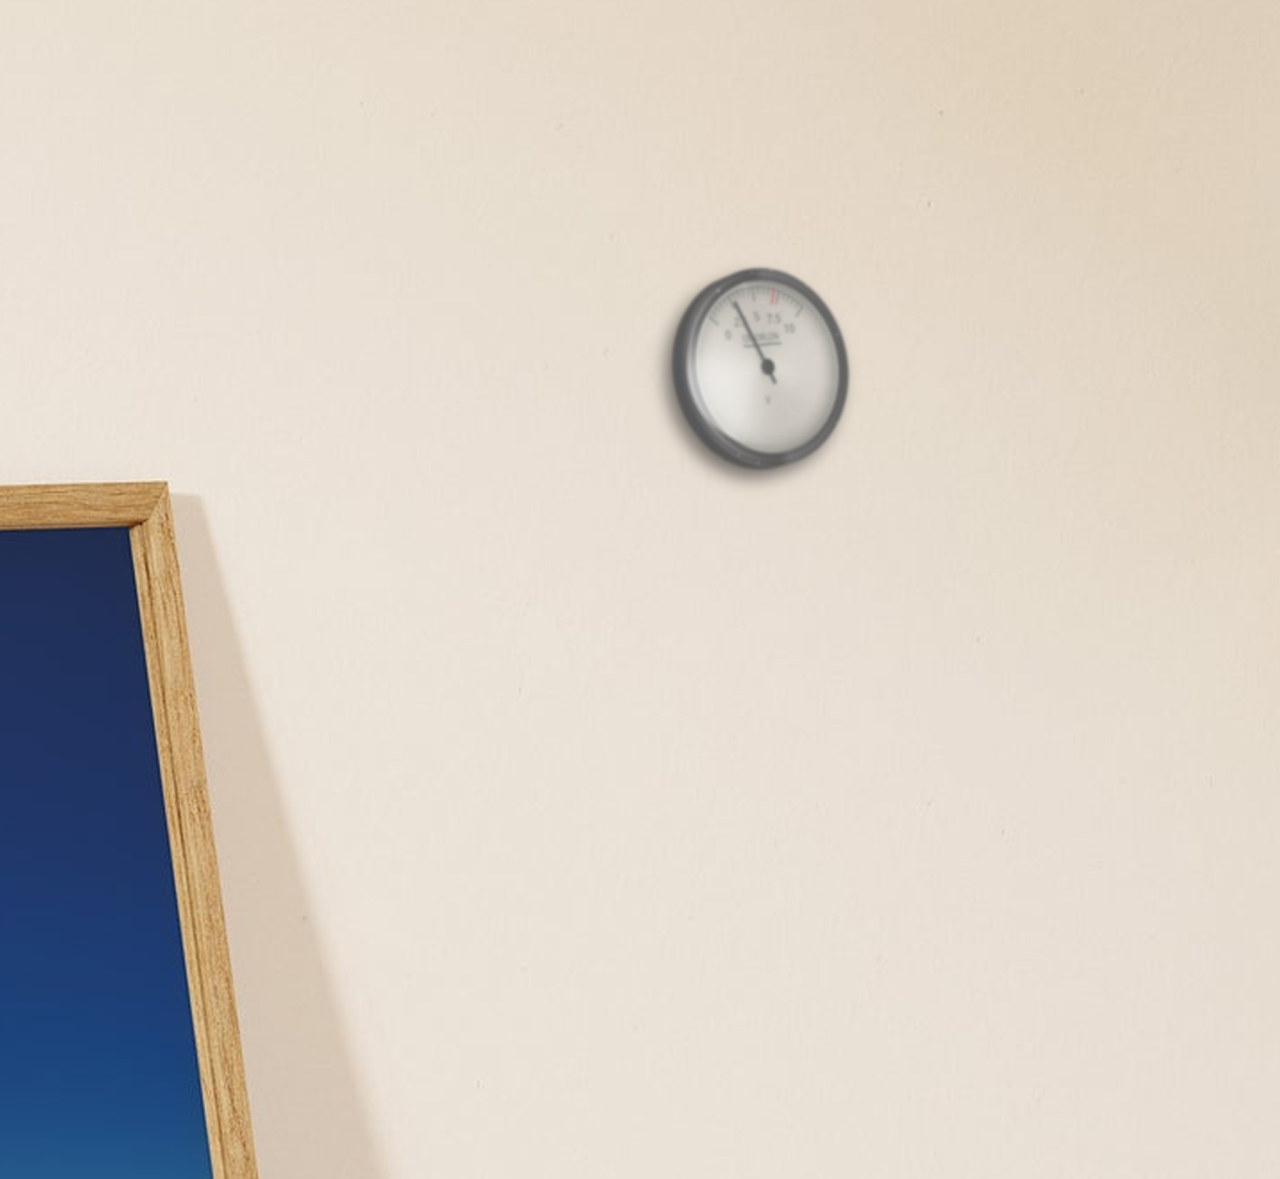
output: value=2.5 unit=V
